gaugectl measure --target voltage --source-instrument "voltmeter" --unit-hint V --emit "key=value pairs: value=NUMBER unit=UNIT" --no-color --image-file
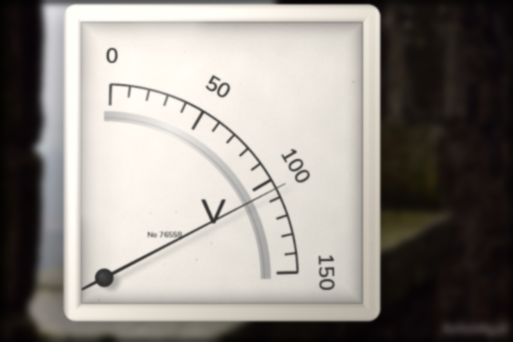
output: value=105 unit=V
